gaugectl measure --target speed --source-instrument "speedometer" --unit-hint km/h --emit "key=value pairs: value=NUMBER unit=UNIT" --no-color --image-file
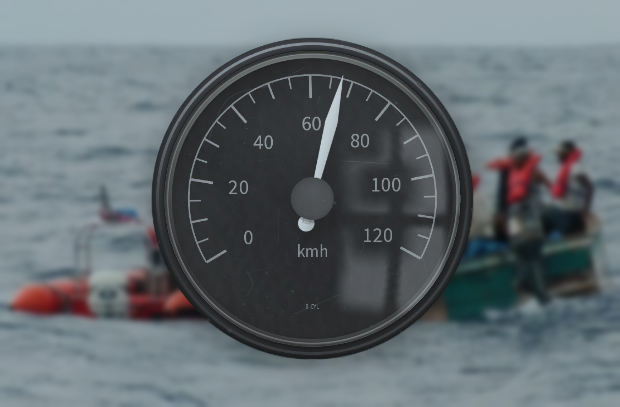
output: value=67.5 unit=km/h
